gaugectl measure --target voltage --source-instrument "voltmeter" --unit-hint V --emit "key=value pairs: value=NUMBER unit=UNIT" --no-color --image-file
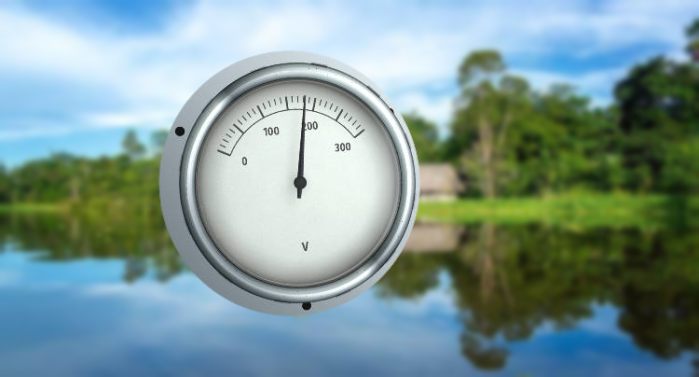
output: value=180 unit=V
